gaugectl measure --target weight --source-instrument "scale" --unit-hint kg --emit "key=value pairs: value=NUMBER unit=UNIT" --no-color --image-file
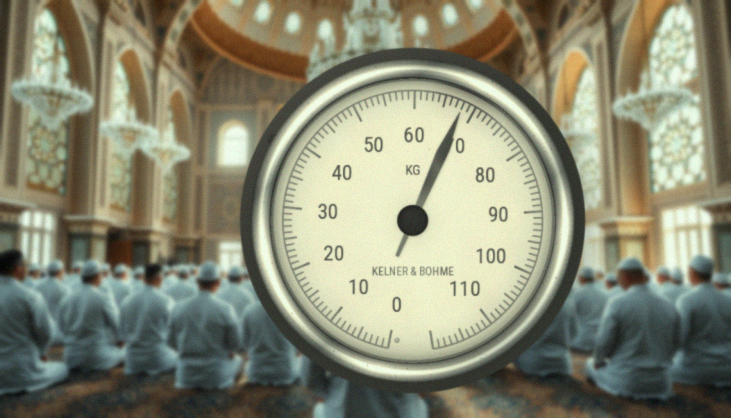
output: value=68 unit=kg
